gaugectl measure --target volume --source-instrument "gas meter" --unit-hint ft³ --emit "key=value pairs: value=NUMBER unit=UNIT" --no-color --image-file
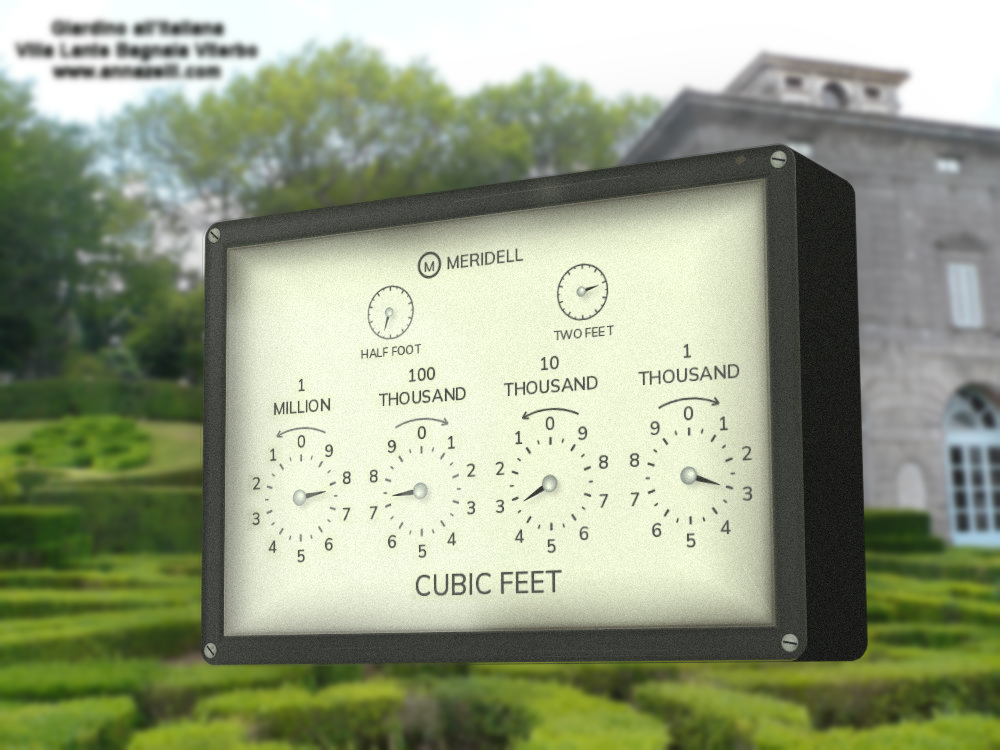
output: value=773300 unit=ft³
